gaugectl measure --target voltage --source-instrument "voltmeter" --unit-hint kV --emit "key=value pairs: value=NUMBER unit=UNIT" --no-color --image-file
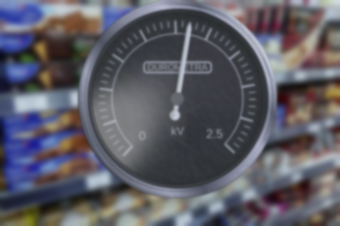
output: value=1.35 unit=kV
